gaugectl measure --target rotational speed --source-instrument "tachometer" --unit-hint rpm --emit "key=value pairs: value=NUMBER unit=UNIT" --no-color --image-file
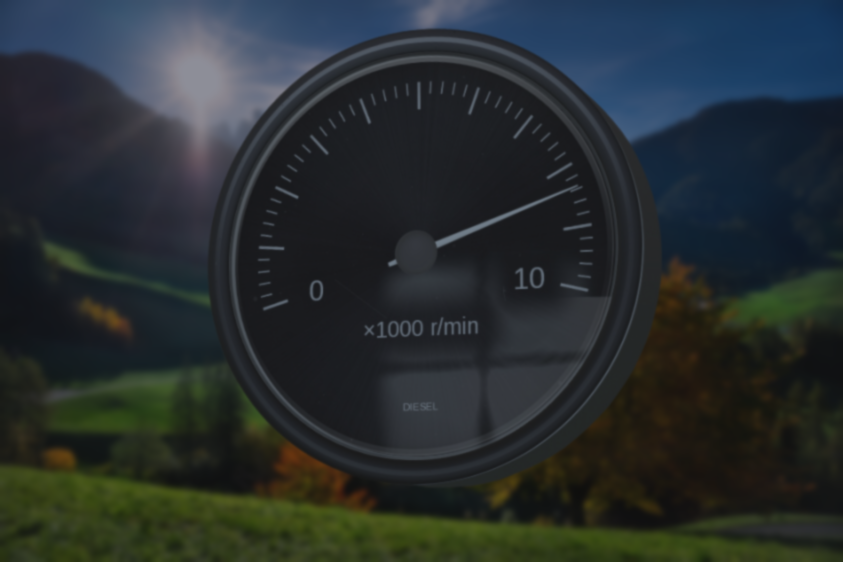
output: value=8400 unit=rpm
